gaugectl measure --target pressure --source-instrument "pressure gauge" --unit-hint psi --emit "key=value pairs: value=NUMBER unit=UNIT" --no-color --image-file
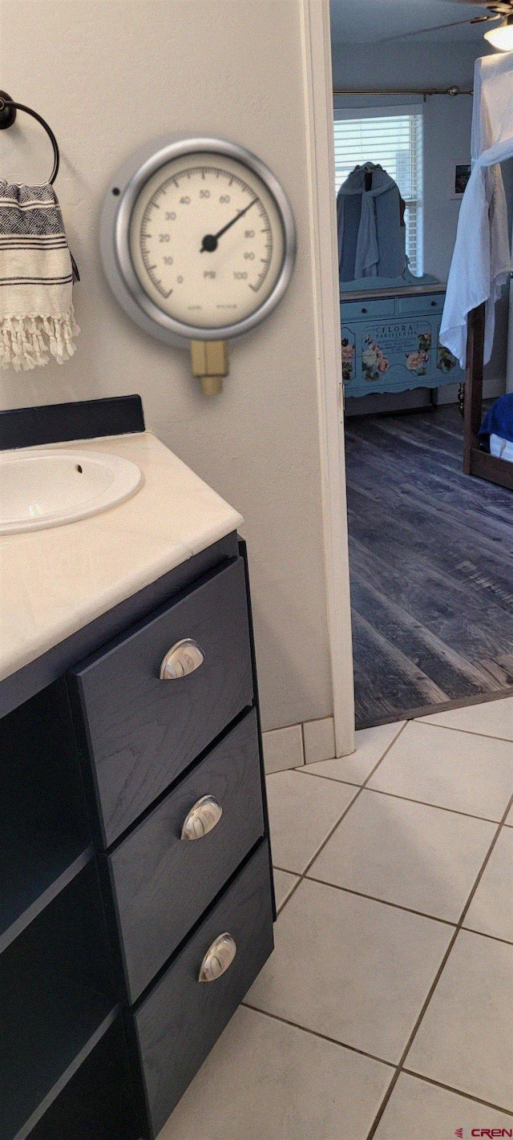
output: value=70 unit=psi
